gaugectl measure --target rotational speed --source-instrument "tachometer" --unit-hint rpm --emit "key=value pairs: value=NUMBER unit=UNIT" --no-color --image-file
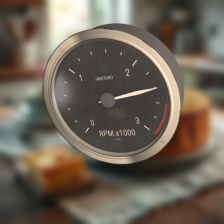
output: value=2400 unit=rpm
